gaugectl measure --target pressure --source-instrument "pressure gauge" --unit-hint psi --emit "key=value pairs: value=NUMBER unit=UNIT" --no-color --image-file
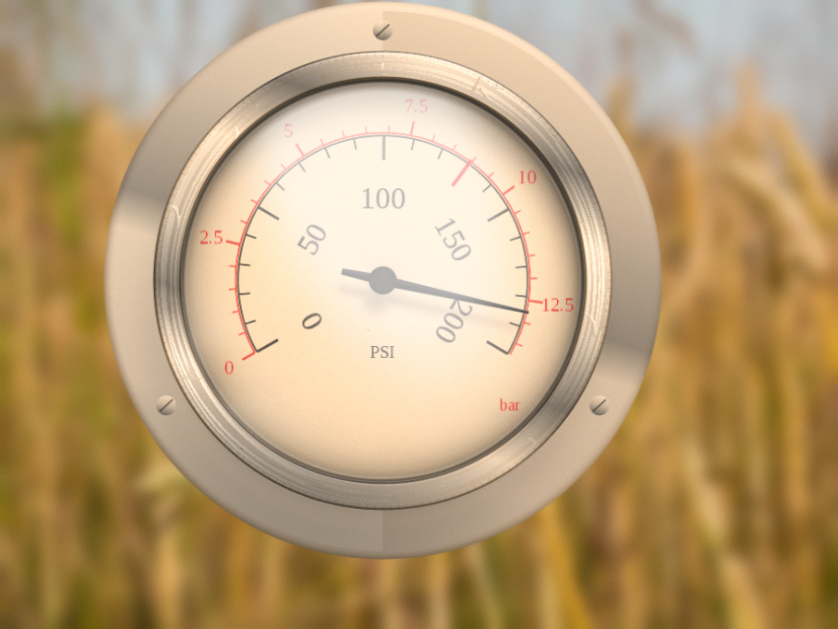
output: value=185 unit=psi
